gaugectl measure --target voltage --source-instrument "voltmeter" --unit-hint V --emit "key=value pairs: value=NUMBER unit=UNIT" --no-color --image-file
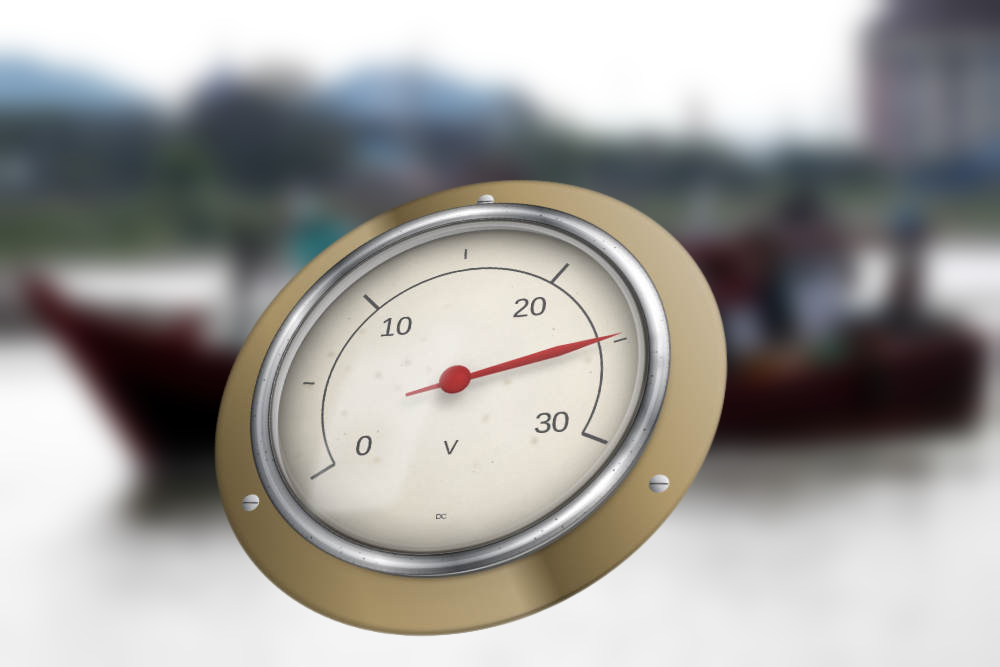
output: value=25 unit=V
